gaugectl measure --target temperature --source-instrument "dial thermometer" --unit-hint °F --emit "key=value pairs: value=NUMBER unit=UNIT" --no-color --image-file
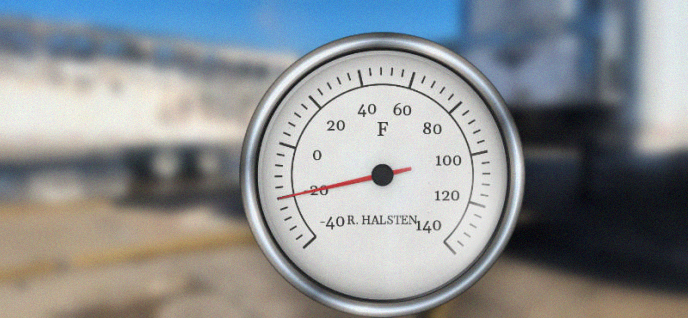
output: value=-20 unit=°F
